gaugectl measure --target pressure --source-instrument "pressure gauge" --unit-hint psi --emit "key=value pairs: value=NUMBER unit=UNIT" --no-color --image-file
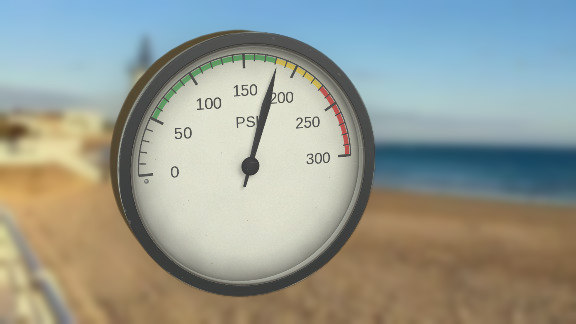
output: value=180 unit=psi
